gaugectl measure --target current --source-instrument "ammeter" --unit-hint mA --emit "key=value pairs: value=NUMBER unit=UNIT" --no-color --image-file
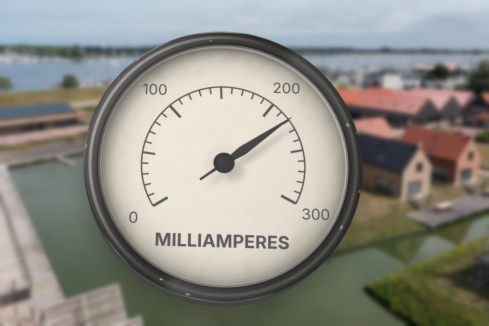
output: value=220 unit=mA
